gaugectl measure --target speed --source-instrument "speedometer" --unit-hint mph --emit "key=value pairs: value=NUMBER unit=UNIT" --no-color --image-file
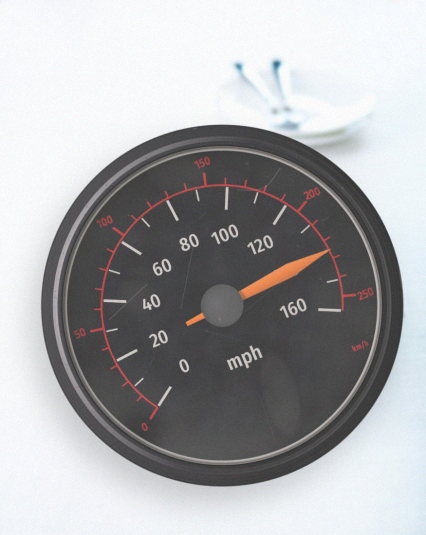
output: value=140 unit=mph
